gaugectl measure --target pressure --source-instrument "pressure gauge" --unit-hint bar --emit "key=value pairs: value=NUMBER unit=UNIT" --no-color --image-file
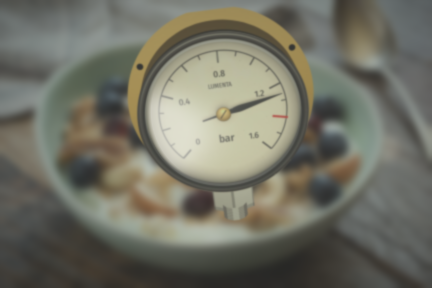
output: value=1.25 unit=bar
